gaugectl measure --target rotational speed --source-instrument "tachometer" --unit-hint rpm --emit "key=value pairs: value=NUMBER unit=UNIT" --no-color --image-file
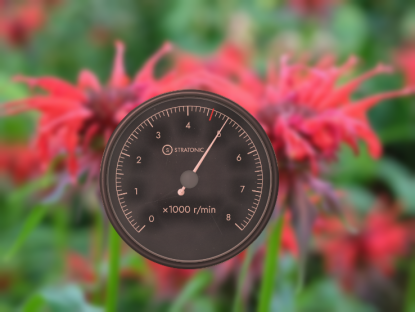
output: value=5000 unit=rpm
